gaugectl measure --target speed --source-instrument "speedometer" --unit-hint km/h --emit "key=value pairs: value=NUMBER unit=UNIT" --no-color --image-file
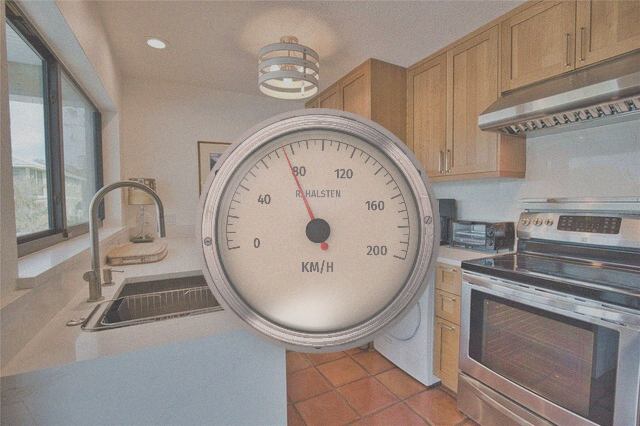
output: value=75 unit=km/h
